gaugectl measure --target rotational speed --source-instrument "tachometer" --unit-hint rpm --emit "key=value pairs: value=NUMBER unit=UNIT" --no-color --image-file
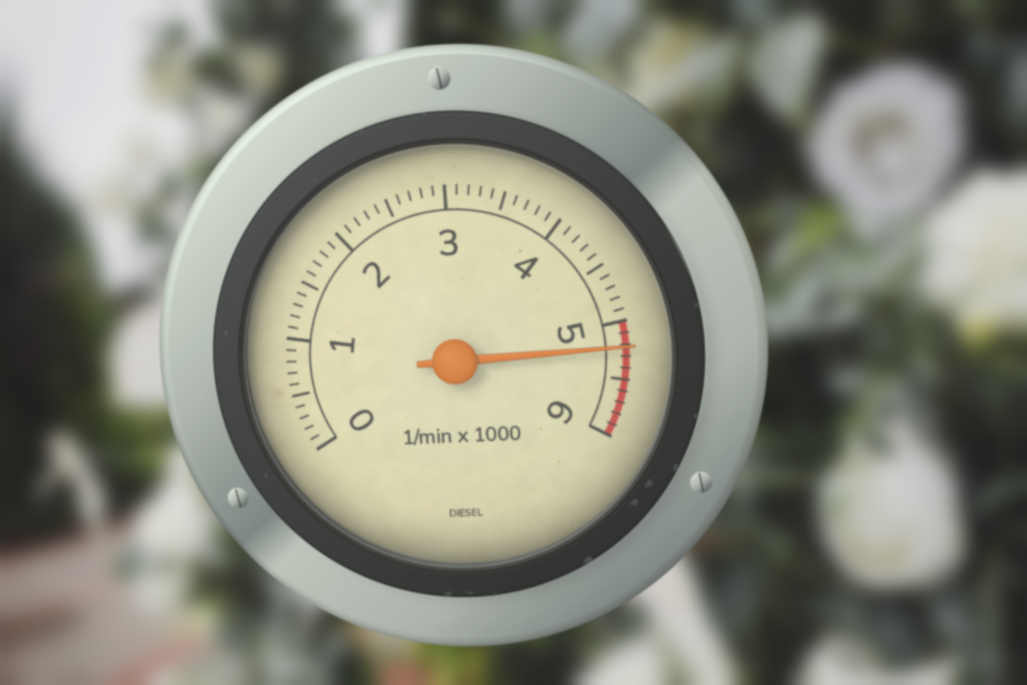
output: value=5200 unit=rpm
